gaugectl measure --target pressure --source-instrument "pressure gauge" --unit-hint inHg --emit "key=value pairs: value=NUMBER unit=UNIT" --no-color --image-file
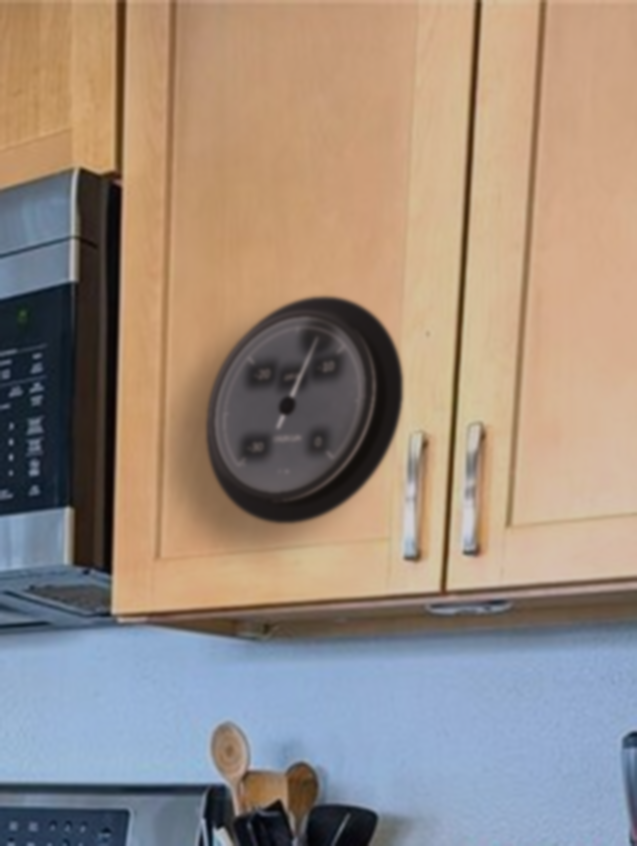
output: value=-12.5 unit=inHg
